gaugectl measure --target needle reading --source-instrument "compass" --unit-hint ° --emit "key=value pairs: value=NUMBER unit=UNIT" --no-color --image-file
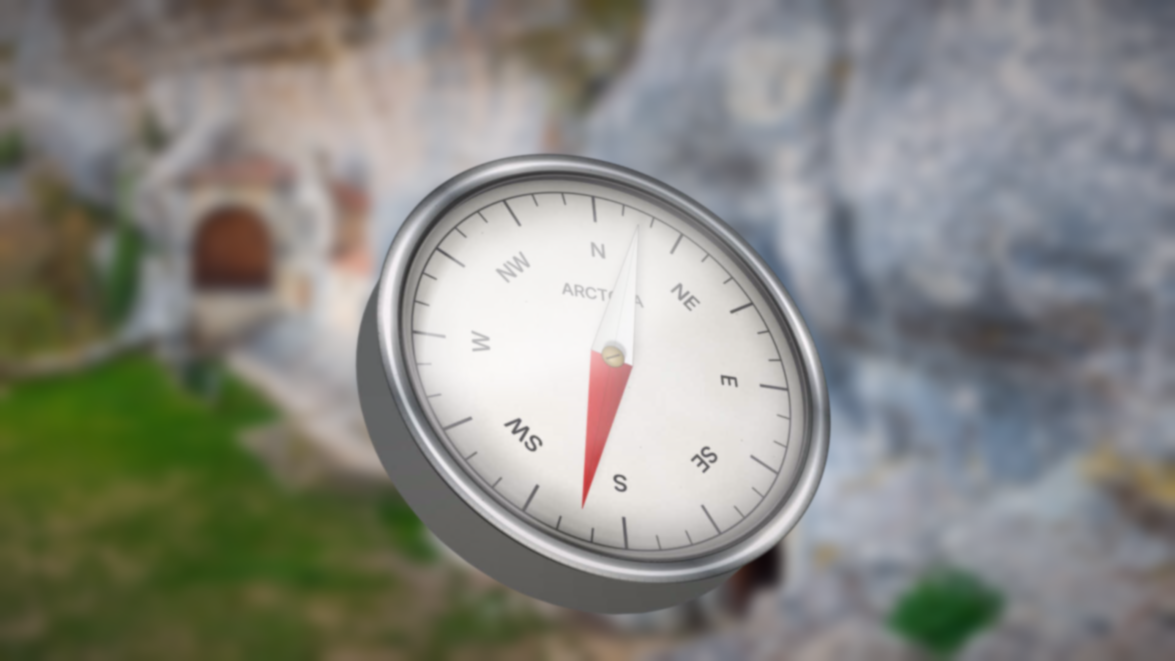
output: value=195 unit=°
